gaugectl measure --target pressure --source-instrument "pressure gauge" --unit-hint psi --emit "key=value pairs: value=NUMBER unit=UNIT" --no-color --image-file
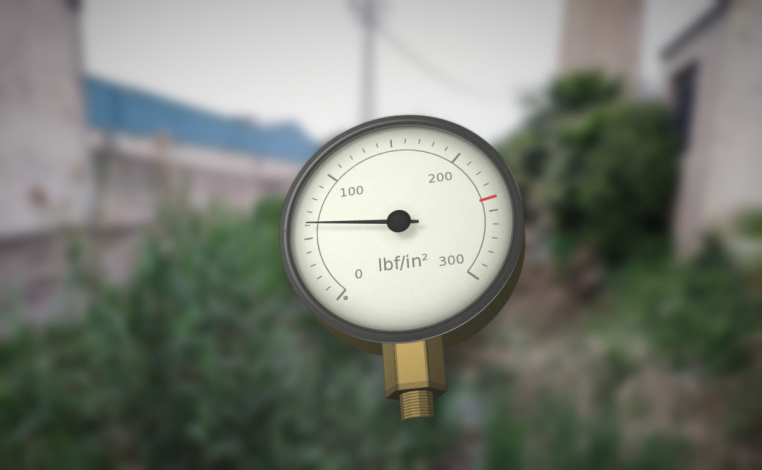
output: value=60 unit=psi
